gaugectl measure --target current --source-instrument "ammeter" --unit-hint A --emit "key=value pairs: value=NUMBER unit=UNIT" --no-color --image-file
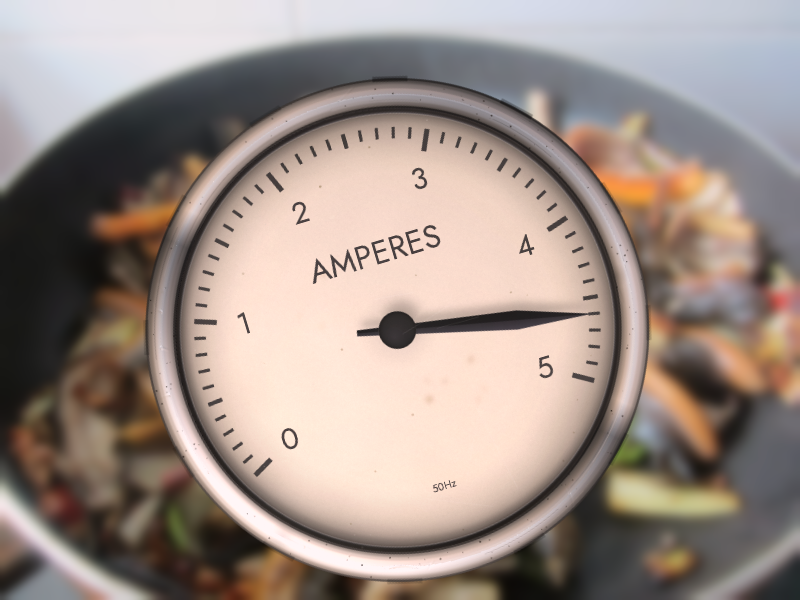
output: value=4.6 unit=A
